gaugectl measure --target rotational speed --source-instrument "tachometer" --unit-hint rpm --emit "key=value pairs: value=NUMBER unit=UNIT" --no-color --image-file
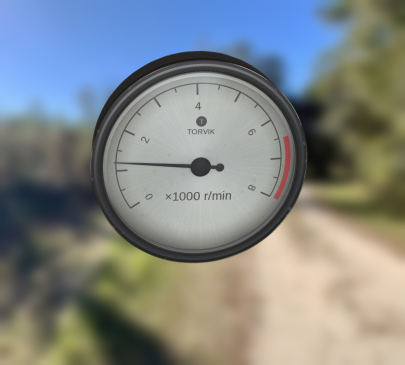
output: value=1250 unit=rpm
